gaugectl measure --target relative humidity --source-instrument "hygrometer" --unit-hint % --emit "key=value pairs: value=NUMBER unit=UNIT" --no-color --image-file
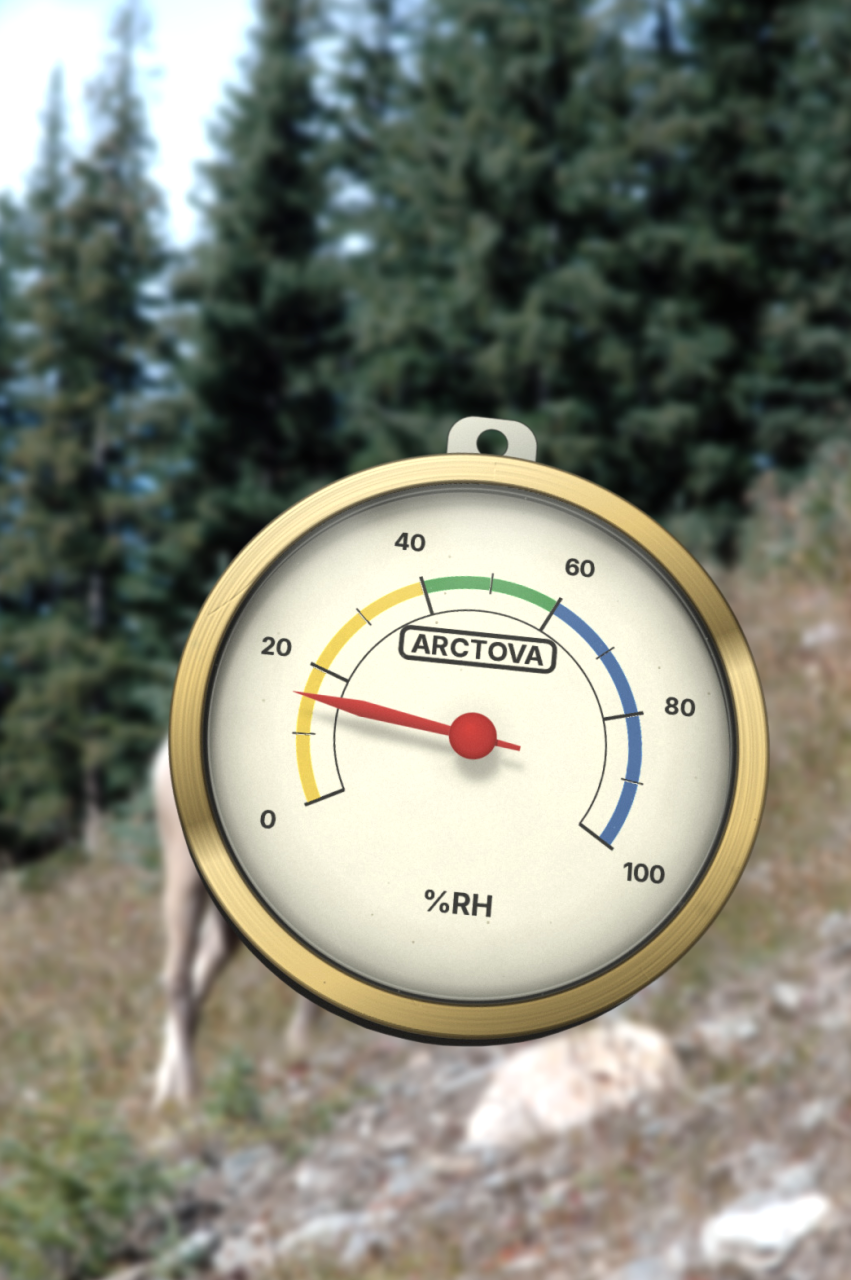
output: value=15 unit=%
